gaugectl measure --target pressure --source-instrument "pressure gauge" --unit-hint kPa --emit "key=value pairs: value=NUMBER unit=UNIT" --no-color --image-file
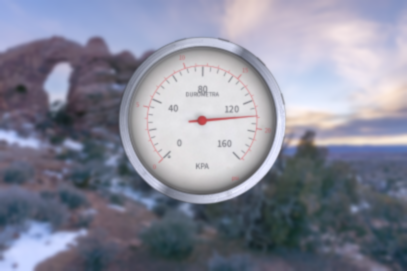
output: value=130 unit=kPa
